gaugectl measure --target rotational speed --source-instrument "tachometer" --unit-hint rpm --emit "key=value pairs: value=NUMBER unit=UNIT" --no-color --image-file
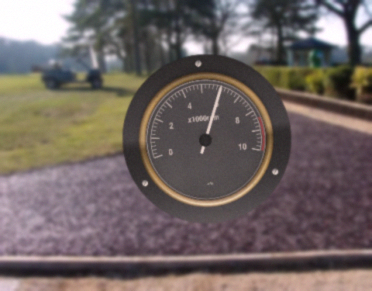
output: value=6000 unit=rpm
